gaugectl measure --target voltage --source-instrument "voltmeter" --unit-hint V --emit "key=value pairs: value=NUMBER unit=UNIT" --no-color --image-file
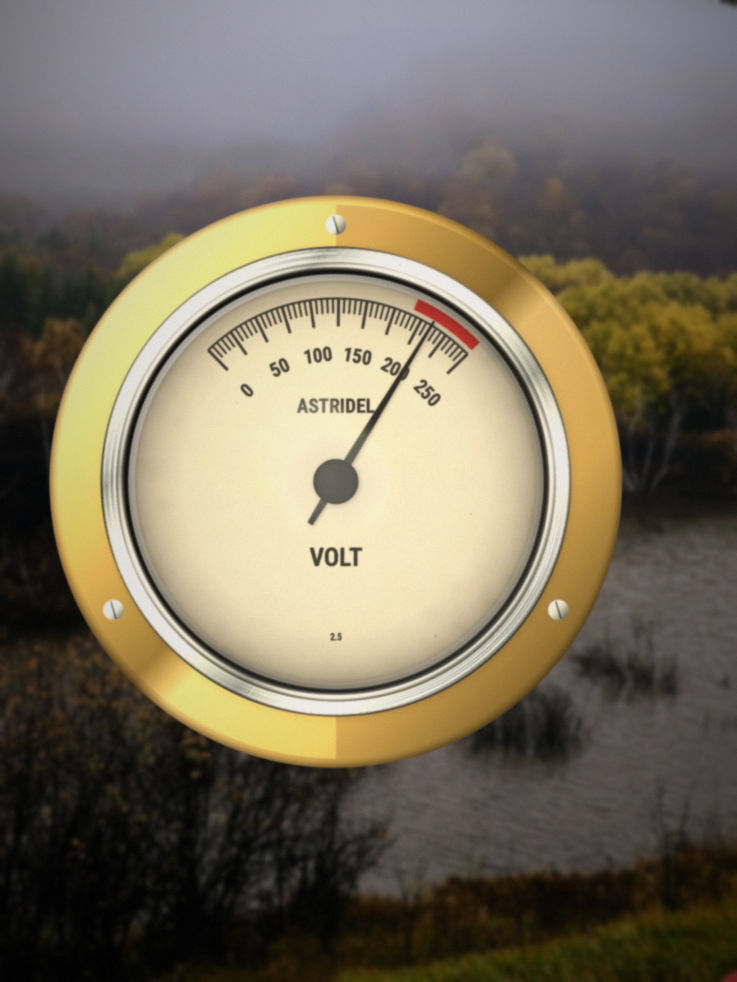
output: value=210 unit=V
